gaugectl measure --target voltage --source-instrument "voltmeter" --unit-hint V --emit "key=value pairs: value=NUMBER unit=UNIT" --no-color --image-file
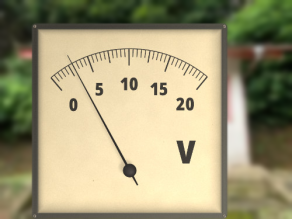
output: value=3 unit=V
